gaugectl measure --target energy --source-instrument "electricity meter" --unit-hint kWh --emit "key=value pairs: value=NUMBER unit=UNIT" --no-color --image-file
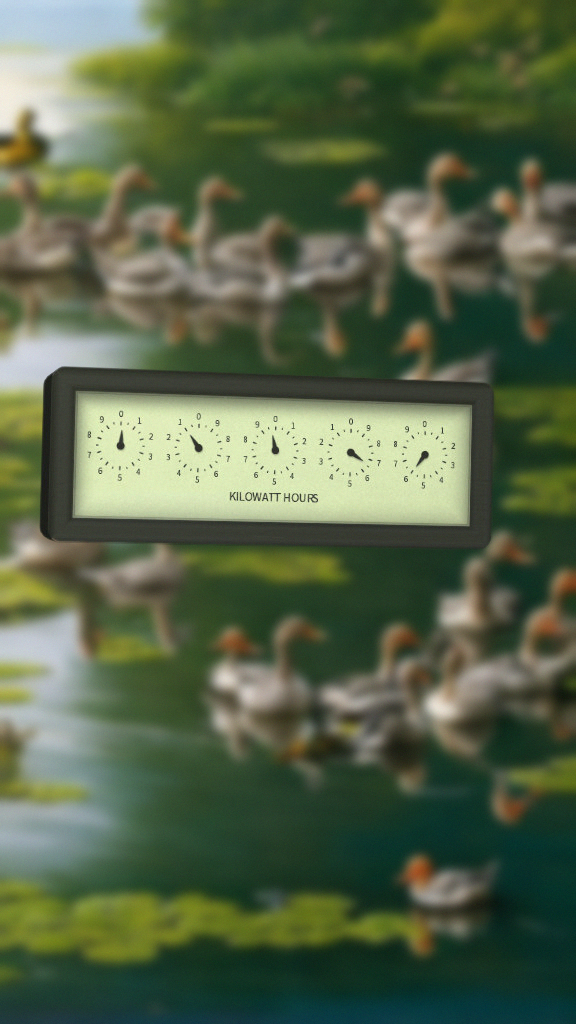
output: value=966 unit=kWh
